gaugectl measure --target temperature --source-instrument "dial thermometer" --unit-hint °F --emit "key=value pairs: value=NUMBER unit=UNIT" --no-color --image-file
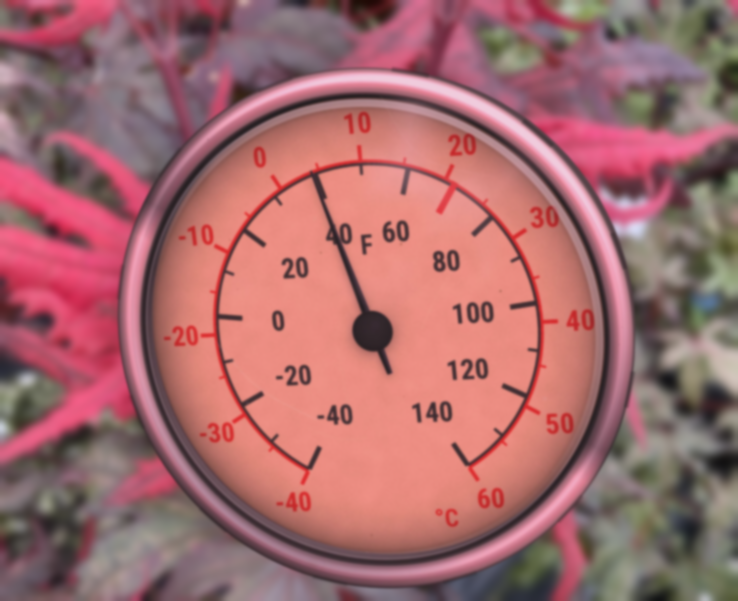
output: value=40 unit=°F
